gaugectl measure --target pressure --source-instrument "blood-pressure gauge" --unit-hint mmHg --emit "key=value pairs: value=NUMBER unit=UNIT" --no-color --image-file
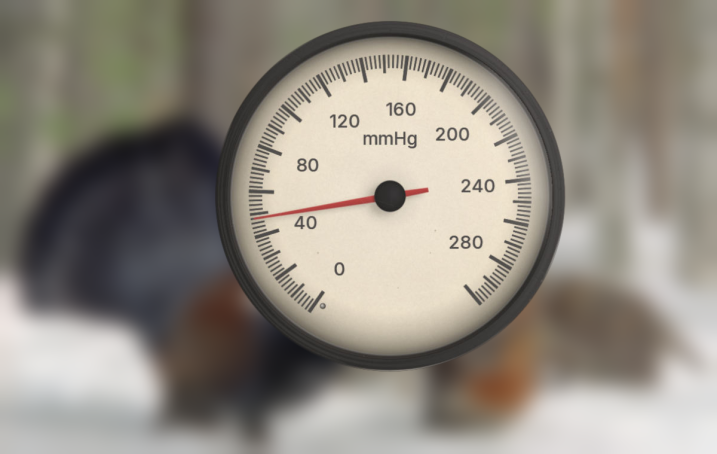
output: value=48 unit=mmHg
